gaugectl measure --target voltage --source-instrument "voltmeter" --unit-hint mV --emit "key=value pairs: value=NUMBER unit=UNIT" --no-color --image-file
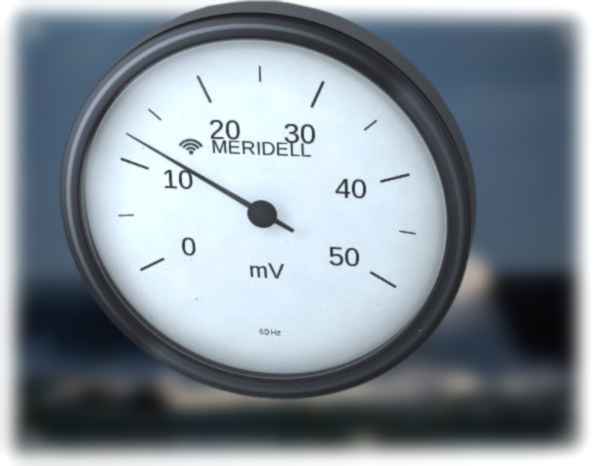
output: value=12.5 unit=mV
